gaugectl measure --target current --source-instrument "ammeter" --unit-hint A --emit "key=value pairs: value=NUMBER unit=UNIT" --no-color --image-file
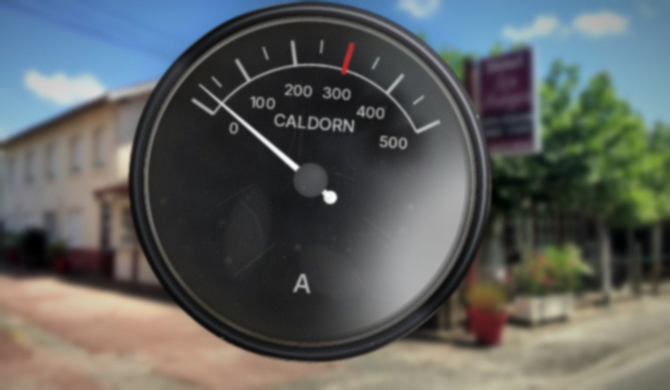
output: value=25 unit=A
